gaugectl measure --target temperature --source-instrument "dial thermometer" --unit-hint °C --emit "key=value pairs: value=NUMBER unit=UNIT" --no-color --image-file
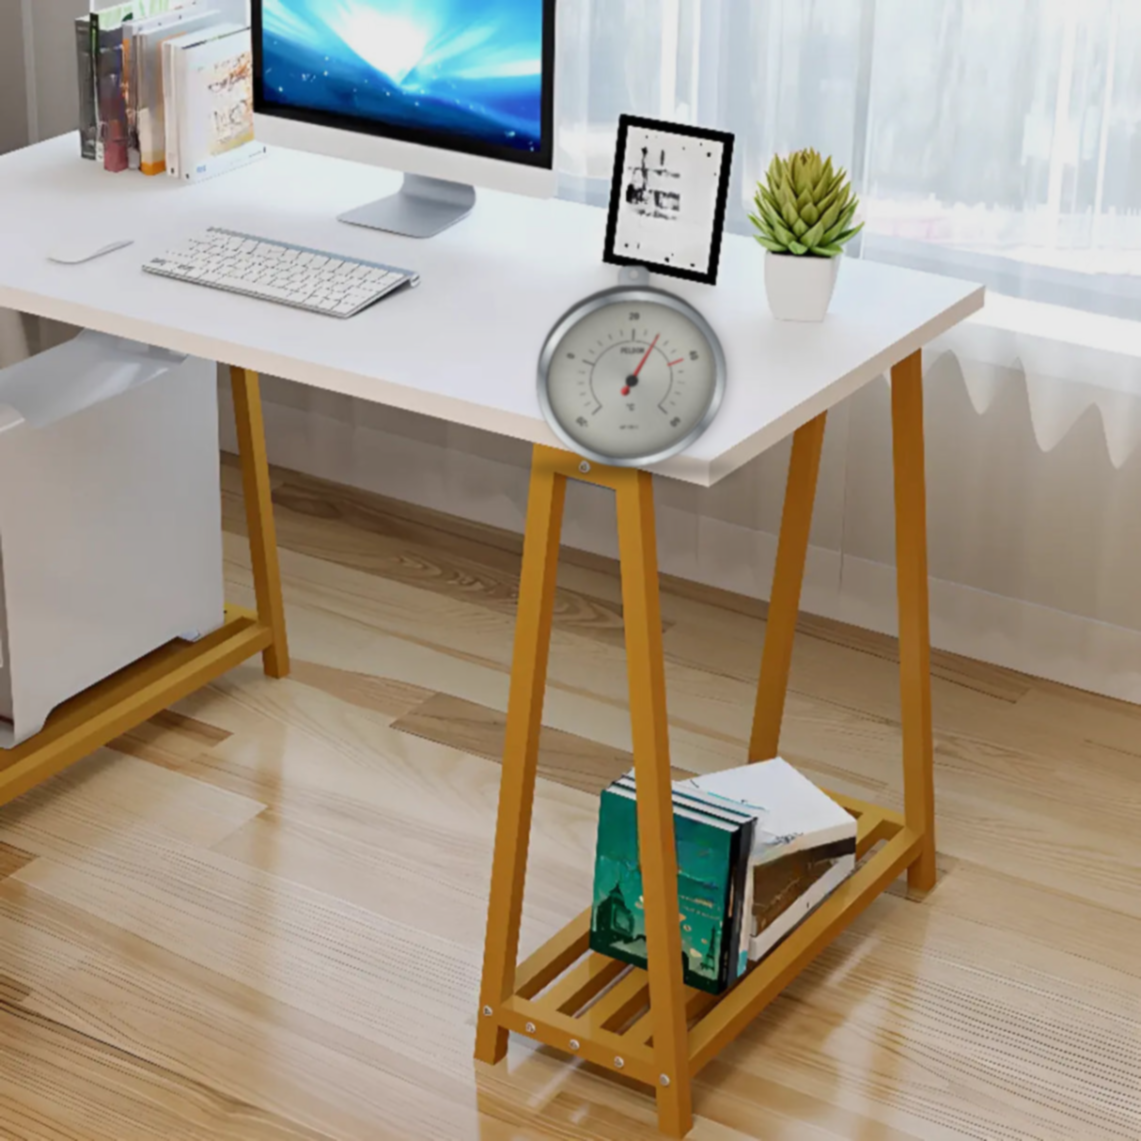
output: value=28 unit=°C
